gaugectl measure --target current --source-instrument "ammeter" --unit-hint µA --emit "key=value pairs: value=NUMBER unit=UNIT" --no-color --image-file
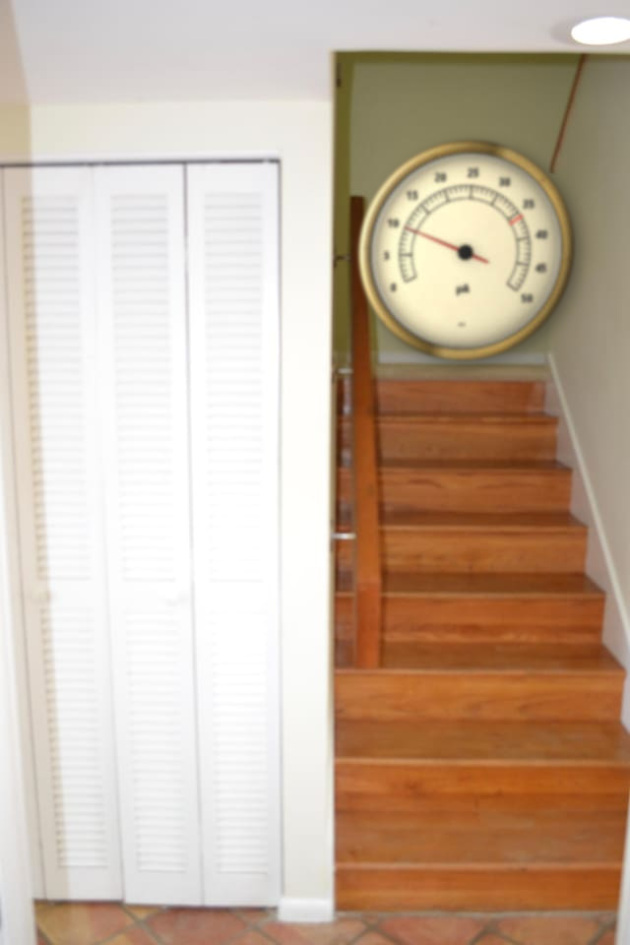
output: value=10 unit=µA
